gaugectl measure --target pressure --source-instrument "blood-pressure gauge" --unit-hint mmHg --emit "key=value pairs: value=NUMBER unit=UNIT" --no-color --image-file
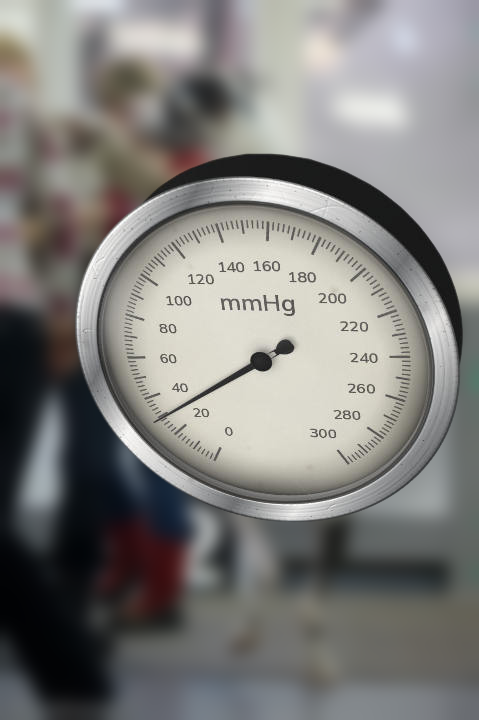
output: value=30 unit=mmHg
